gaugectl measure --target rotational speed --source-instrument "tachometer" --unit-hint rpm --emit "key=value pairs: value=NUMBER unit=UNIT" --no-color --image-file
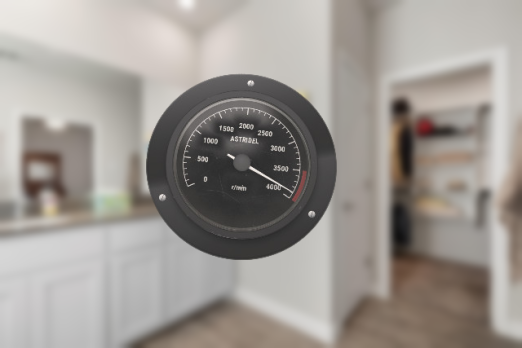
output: value=3900 unit=rpm
